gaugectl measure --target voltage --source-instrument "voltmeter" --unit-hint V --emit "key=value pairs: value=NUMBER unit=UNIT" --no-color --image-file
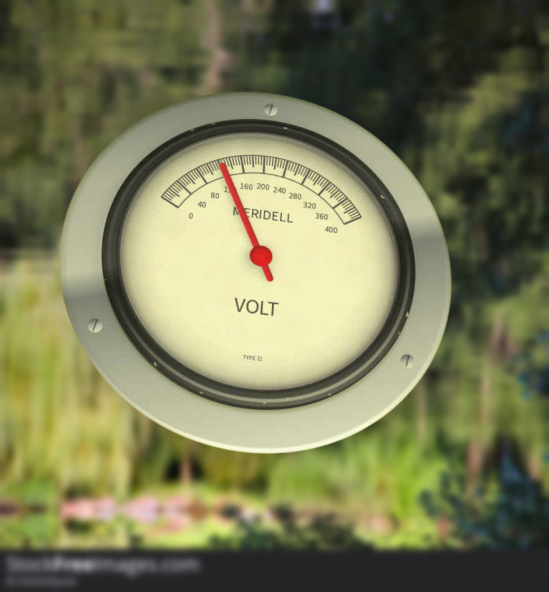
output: value=120 unit=V
